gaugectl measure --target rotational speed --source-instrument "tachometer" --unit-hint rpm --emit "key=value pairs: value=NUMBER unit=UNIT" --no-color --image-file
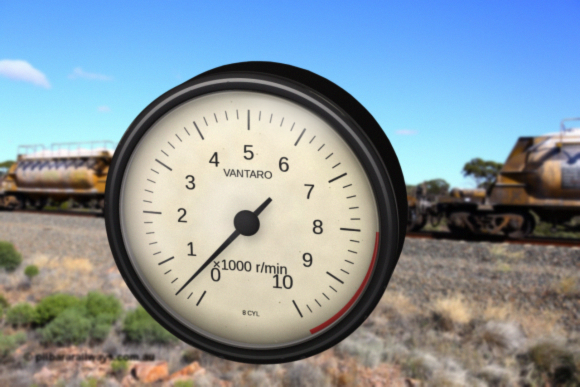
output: value=400 unit=rpm
